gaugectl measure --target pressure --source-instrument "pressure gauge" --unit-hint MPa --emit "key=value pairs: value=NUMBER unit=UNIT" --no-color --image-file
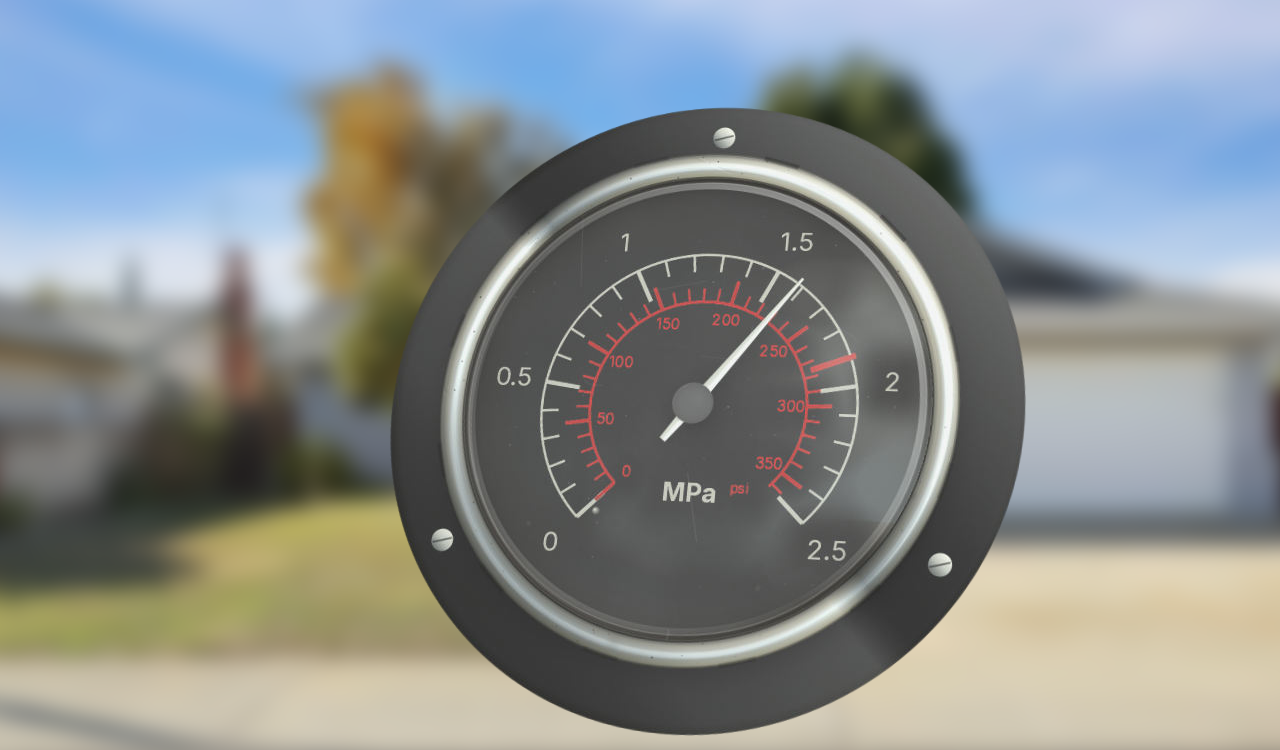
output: value=1.6 unit=MPa
